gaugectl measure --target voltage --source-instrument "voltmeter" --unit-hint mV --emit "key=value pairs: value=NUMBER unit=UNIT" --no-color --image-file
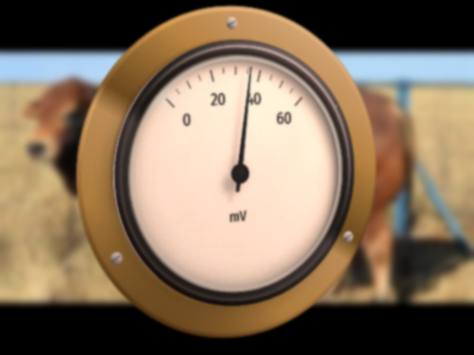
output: value=35 unit=mV
